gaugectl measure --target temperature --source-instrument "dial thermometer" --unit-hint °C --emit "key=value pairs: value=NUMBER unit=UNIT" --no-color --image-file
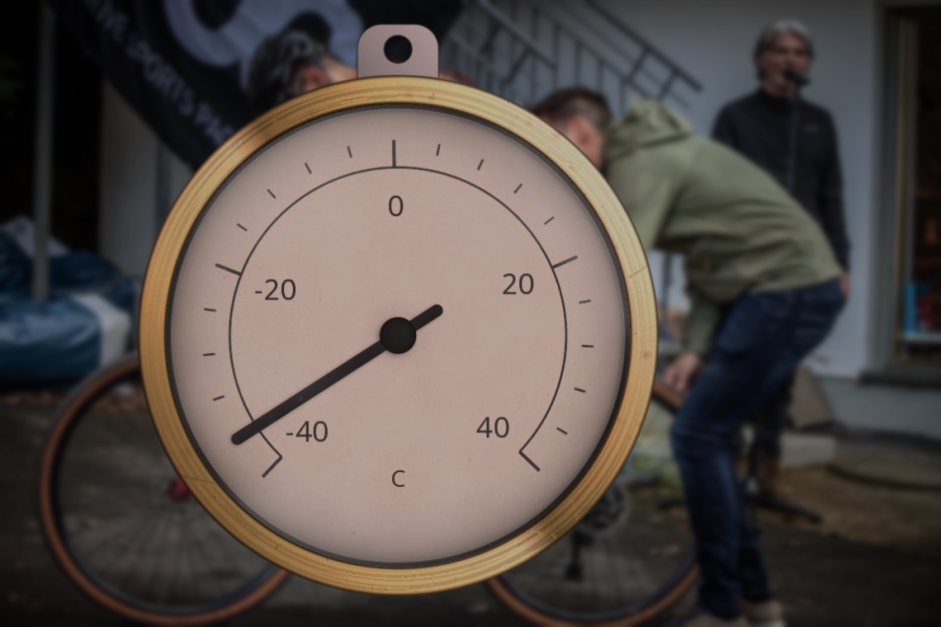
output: value=-36 unit=°C
